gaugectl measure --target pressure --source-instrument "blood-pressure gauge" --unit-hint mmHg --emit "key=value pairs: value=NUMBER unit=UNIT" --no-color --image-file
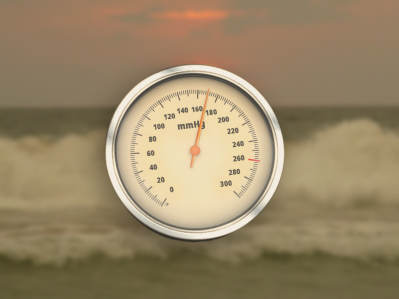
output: value=170 unit=mmHg
